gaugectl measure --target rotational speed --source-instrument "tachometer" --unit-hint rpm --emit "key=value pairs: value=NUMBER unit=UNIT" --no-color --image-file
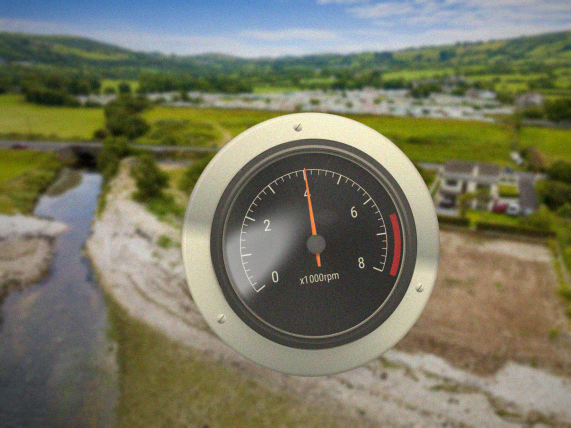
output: value=4000 unit=rpm
